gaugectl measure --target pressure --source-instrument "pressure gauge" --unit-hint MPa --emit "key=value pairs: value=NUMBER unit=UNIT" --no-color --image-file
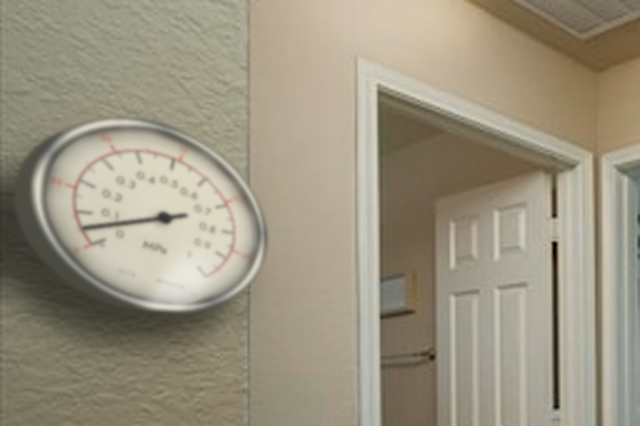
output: value=0.05 unit=MPa
